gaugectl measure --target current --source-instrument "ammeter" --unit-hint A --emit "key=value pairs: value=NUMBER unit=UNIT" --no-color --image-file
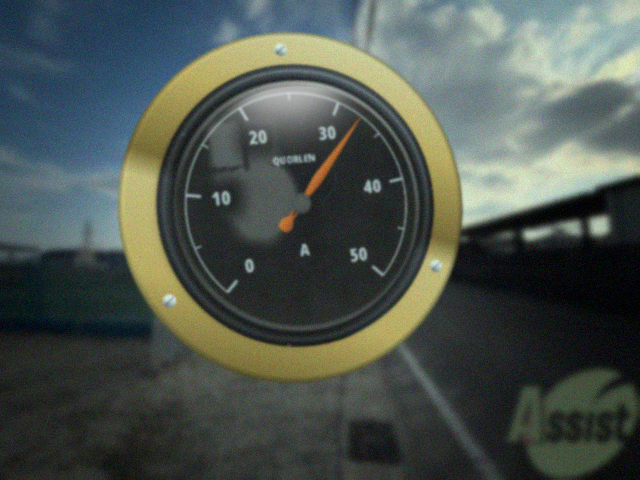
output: value=32.5 unit=A
